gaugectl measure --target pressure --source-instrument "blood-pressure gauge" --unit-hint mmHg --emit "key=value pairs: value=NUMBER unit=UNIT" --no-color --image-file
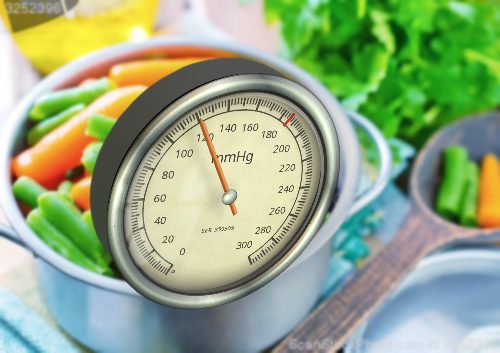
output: value=120 unit=mmHg
